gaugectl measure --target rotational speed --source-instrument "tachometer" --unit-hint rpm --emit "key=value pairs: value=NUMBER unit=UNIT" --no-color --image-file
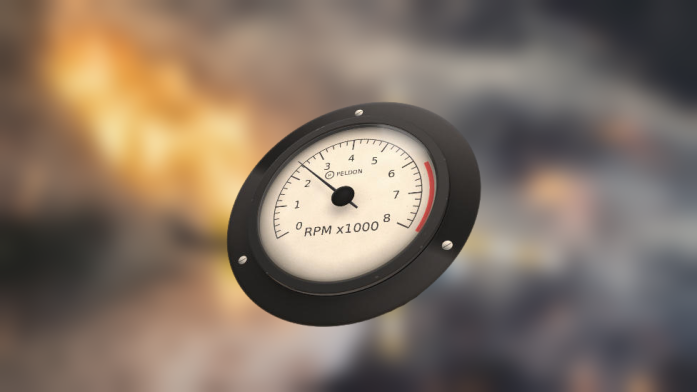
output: value=2400 unit=rpm
